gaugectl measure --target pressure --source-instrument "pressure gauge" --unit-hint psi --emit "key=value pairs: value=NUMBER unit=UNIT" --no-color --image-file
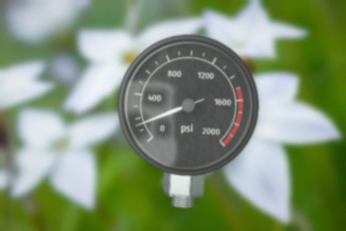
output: value=150 unit=psi
